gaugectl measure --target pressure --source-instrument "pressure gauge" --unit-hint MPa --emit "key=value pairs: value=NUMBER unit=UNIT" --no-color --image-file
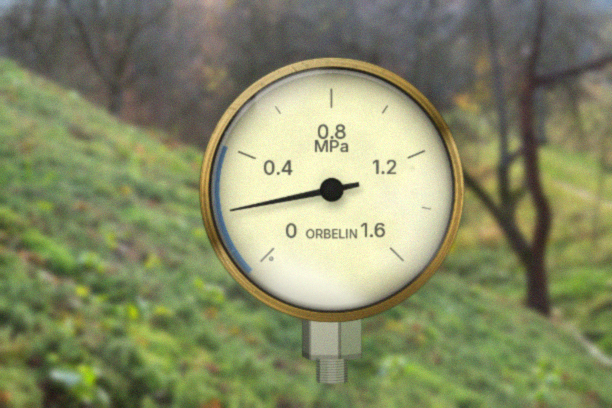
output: value=0.2 unit=MPa
